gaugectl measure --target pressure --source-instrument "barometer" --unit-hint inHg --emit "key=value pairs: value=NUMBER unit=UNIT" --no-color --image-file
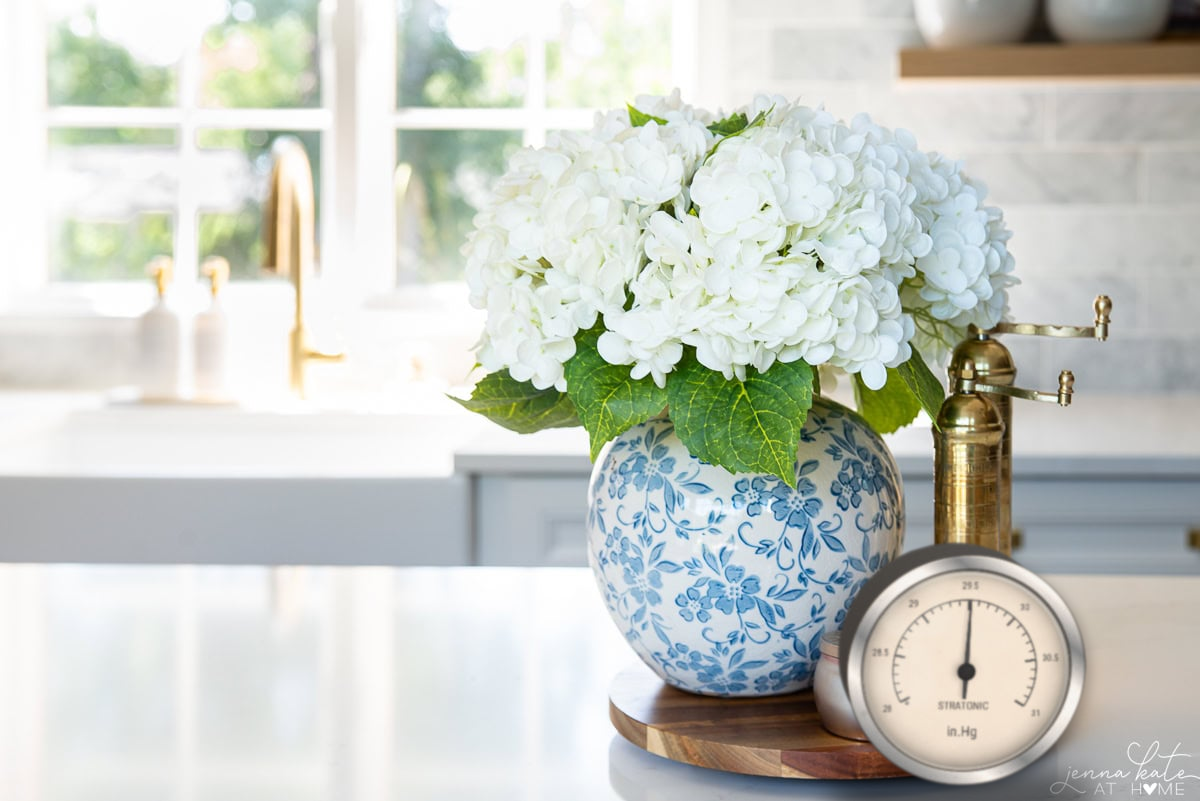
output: value=29.5 unit=inHg
